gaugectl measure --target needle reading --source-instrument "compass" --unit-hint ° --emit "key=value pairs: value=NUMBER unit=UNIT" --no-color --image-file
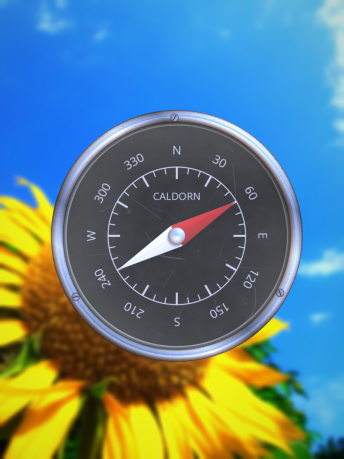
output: value=60 unit=°
